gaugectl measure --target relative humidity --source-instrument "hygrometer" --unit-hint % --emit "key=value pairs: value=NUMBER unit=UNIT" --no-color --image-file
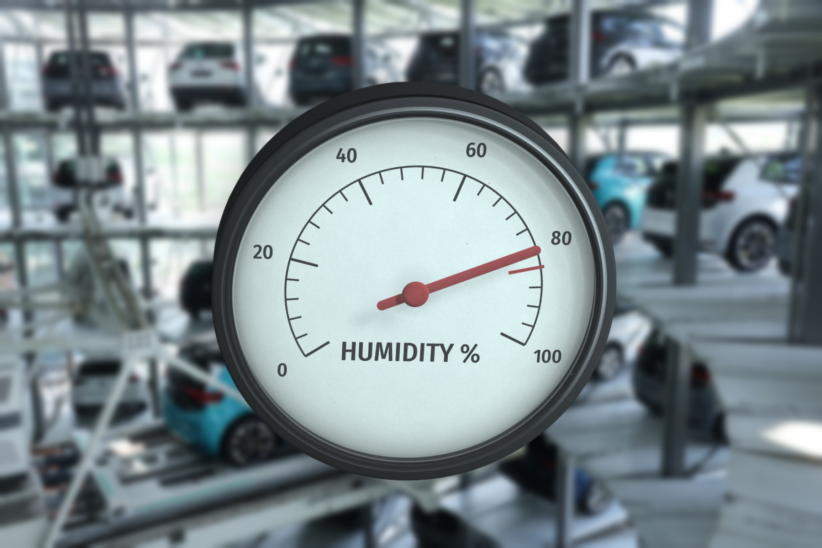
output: value=80 unit=%
